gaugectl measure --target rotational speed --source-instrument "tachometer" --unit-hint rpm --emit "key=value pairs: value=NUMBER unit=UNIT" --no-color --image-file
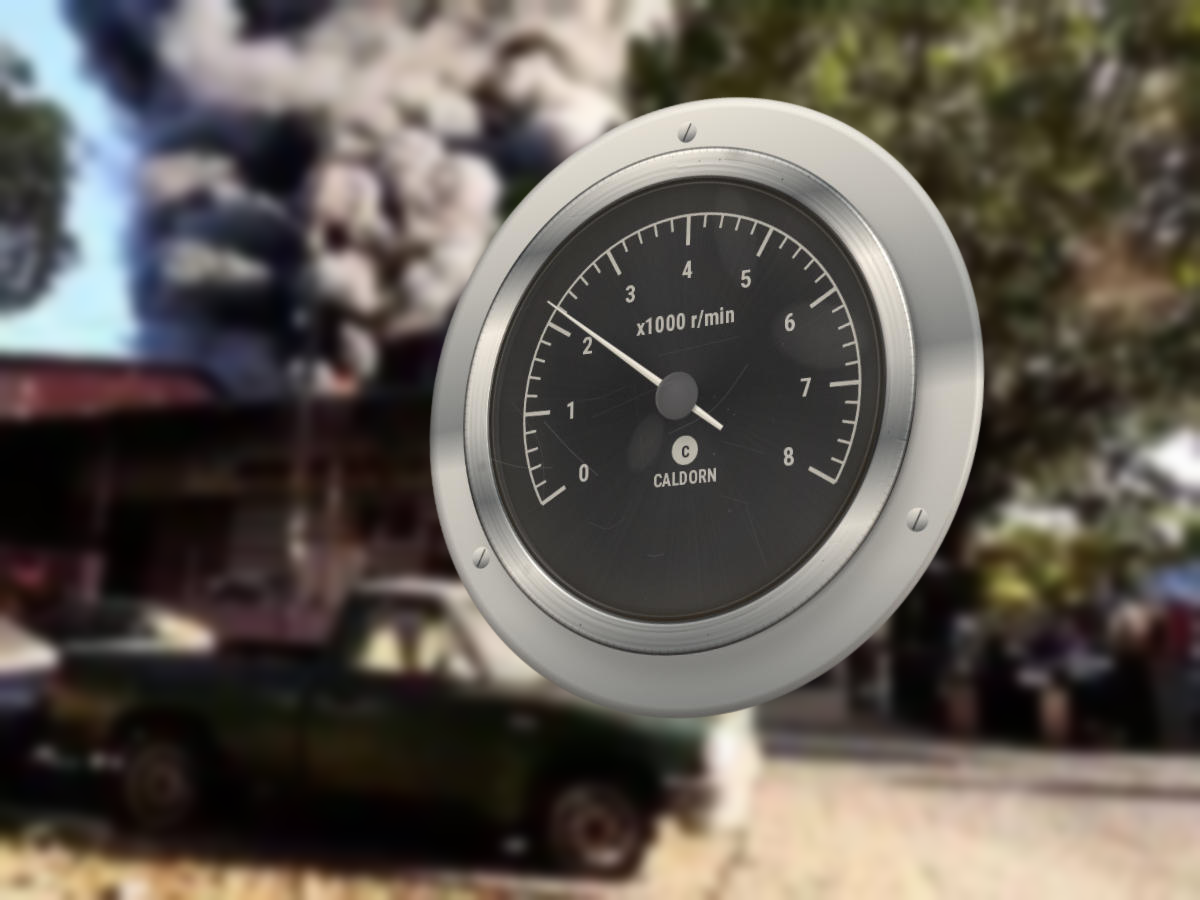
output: value=2200 unit=rpm
